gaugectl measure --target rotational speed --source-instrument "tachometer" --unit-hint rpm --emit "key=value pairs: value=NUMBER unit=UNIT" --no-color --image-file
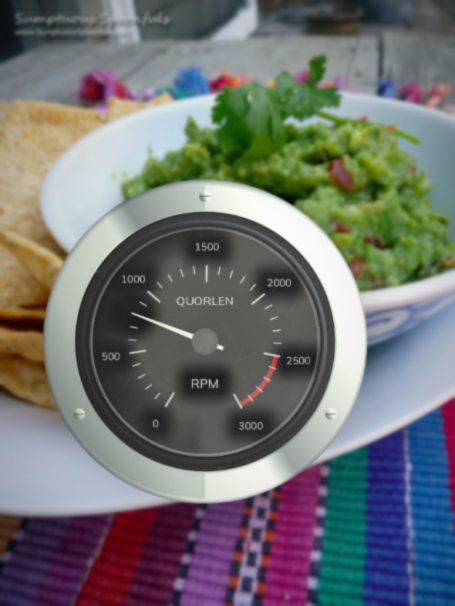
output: value=800 unit=rpm
